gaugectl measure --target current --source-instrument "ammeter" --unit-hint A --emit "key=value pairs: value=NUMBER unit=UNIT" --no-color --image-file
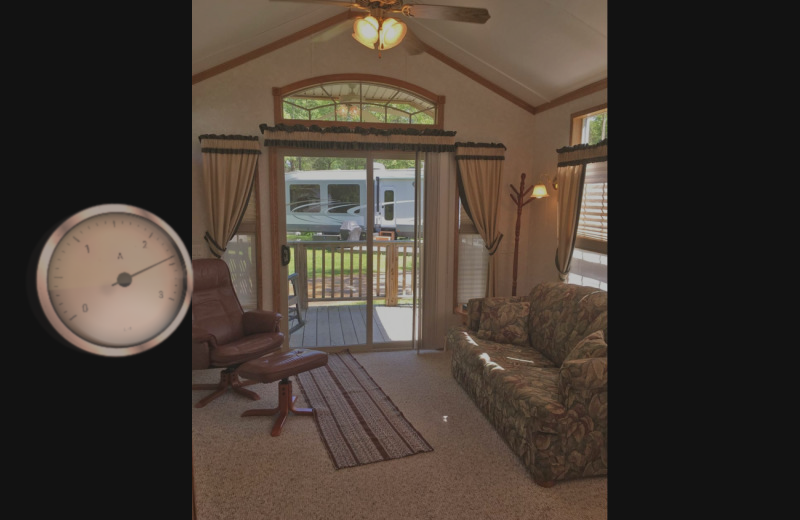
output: value=2.4 unit=A
